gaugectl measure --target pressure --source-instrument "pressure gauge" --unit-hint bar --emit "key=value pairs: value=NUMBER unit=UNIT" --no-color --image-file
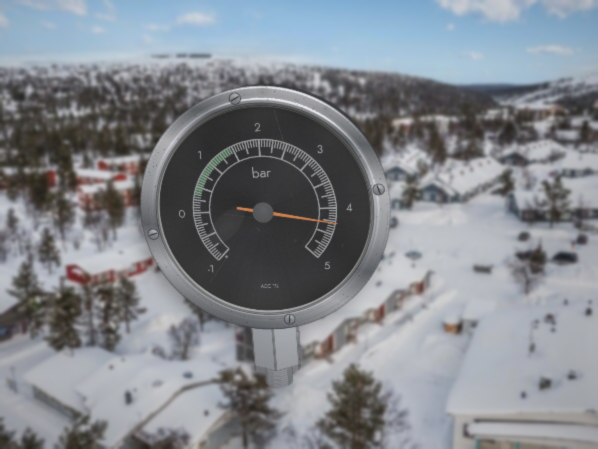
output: value=4.25 unit=bar
